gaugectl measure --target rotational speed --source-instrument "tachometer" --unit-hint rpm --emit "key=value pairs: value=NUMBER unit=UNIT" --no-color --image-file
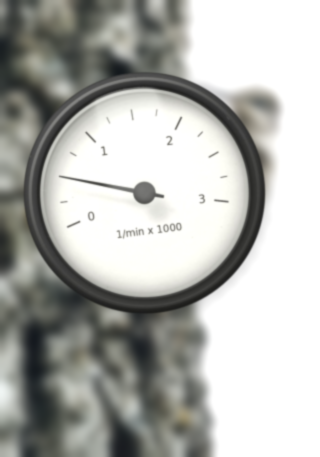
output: value=500 unit=rpm
